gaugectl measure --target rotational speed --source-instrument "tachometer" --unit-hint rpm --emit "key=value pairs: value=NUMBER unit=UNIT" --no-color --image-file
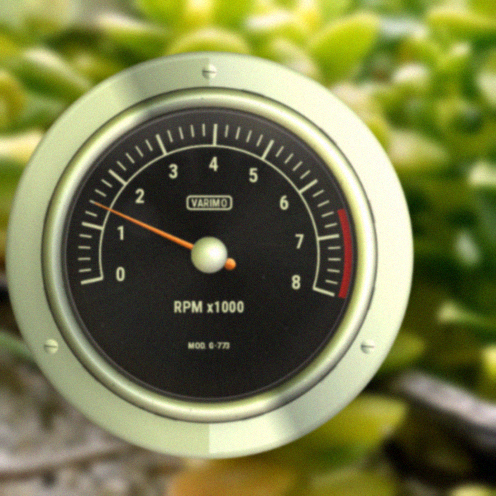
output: value=1400 unit=rpm
